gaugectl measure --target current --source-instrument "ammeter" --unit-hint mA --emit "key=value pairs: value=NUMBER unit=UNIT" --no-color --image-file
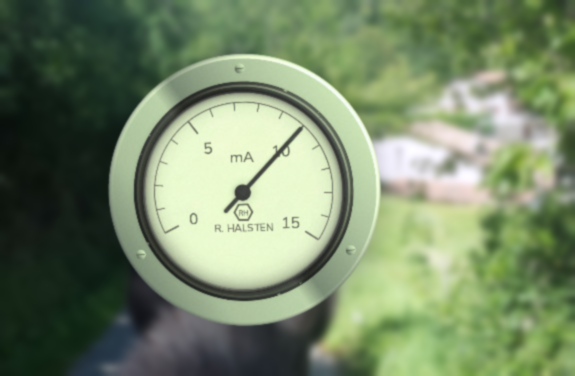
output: value=10 unit=mA
